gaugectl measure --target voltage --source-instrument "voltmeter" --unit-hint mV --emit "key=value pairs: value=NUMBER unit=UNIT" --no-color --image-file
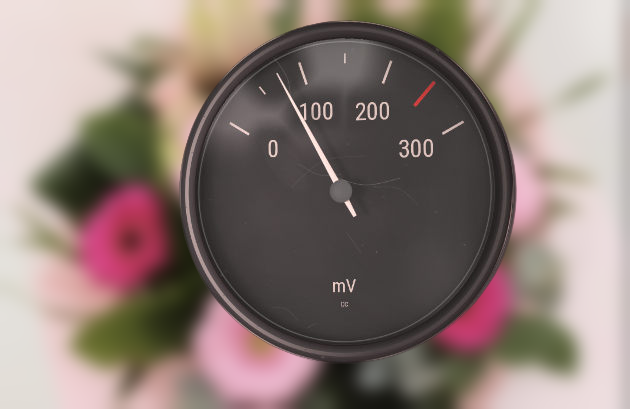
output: value=75 unit=mV
